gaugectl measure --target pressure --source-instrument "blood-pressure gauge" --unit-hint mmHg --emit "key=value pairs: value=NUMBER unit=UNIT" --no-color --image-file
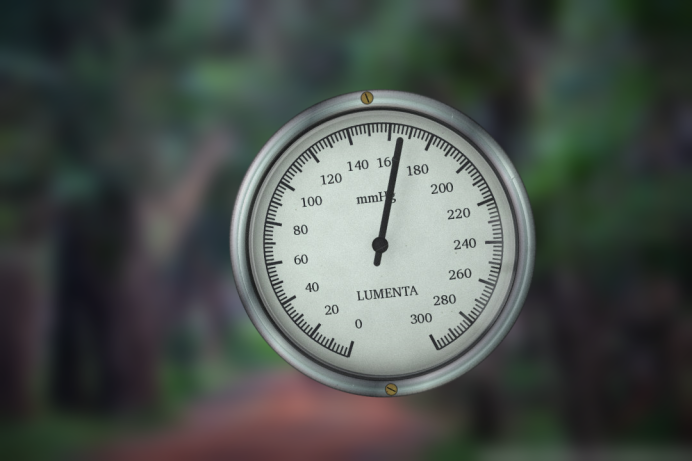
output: value=166 unit=mmHg
